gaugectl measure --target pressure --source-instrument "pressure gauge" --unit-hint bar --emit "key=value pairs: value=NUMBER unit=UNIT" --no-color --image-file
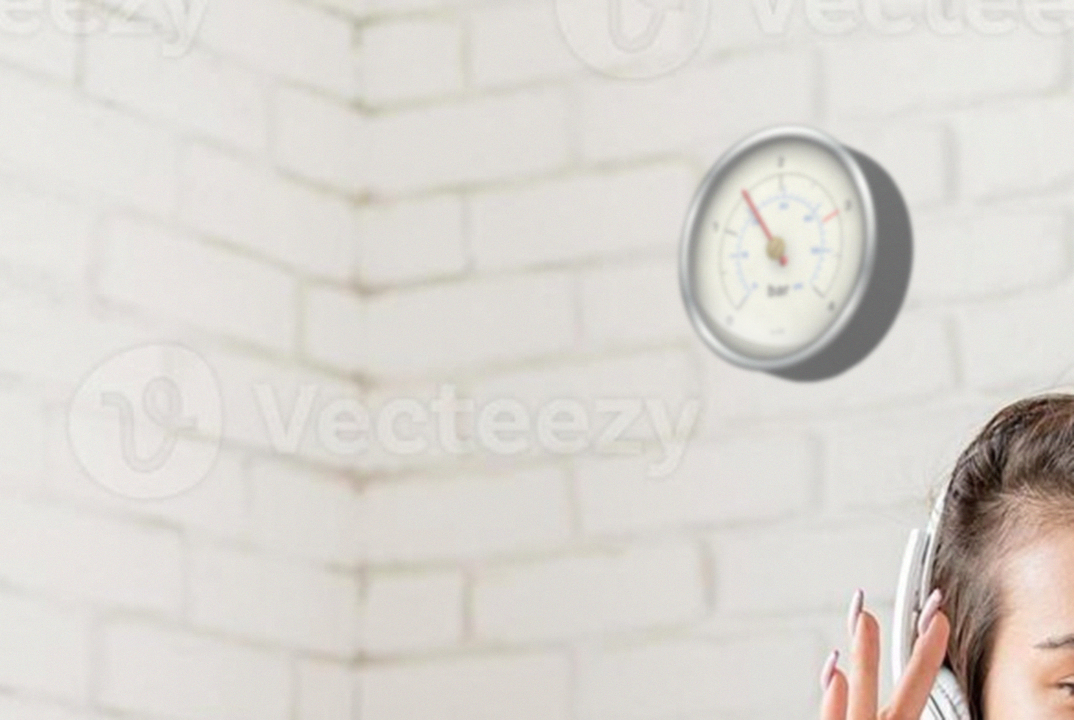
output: value=1.5 unit=bar
